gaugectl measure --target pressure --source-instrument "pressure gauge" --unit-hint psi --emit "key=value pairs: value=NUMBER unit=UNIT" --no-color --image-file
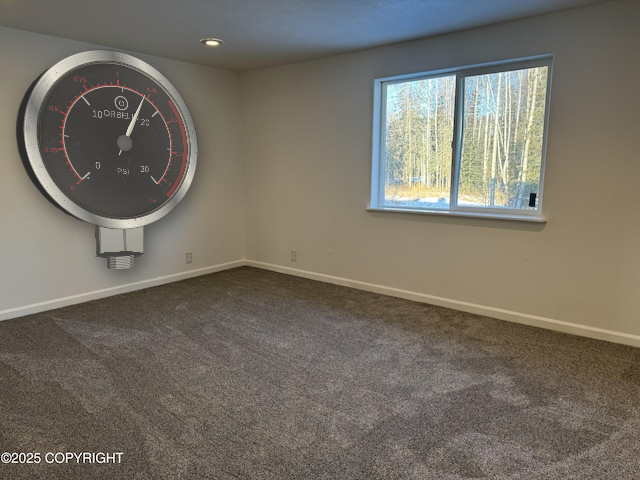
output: value=17.5 unit=psi
